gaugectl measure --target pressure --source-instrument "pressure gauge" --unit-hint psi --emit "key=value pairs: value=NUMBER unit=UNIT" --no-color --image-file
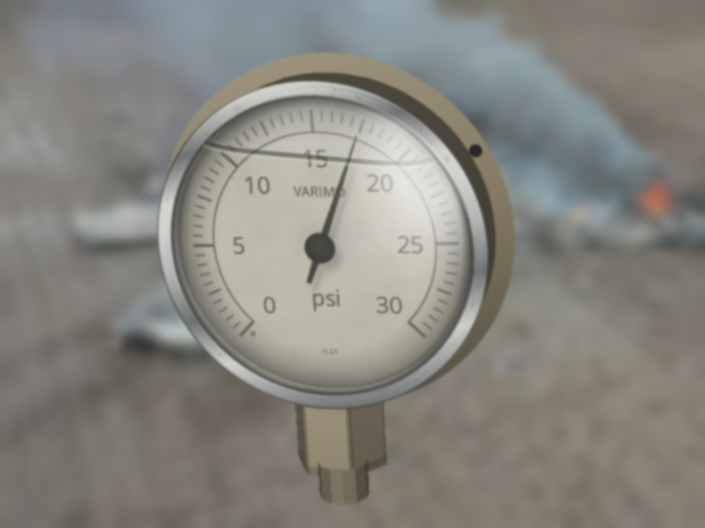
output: value=17.5 unit=psi
